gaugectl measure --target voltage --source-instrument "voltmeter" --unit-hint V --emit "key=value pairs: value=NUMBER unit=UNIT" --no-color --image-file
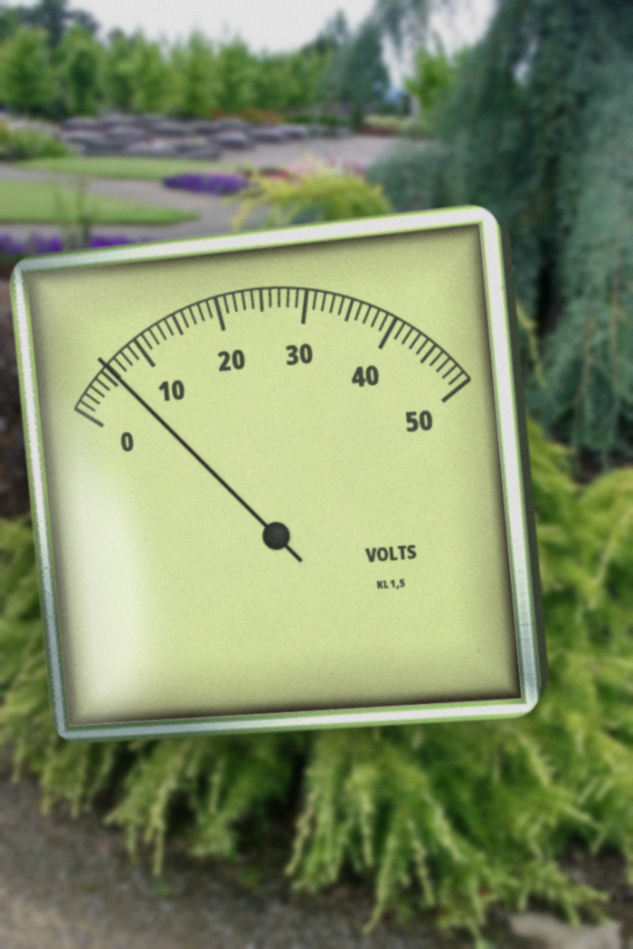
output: value=6 unit=V
